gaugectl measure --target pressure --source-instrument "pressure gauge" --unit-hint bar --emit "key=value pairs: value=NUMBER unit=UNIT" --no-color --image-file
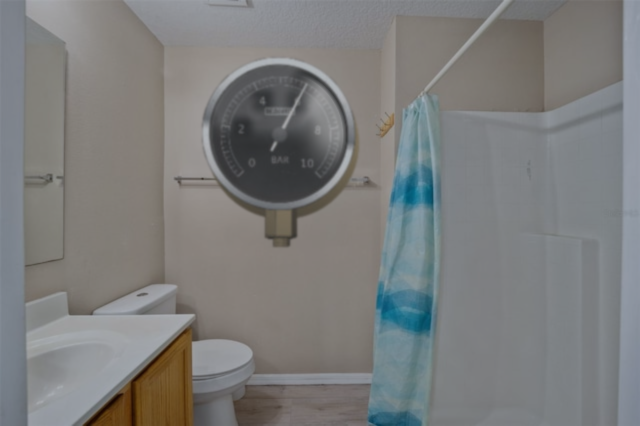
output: value=6 unit=bar
